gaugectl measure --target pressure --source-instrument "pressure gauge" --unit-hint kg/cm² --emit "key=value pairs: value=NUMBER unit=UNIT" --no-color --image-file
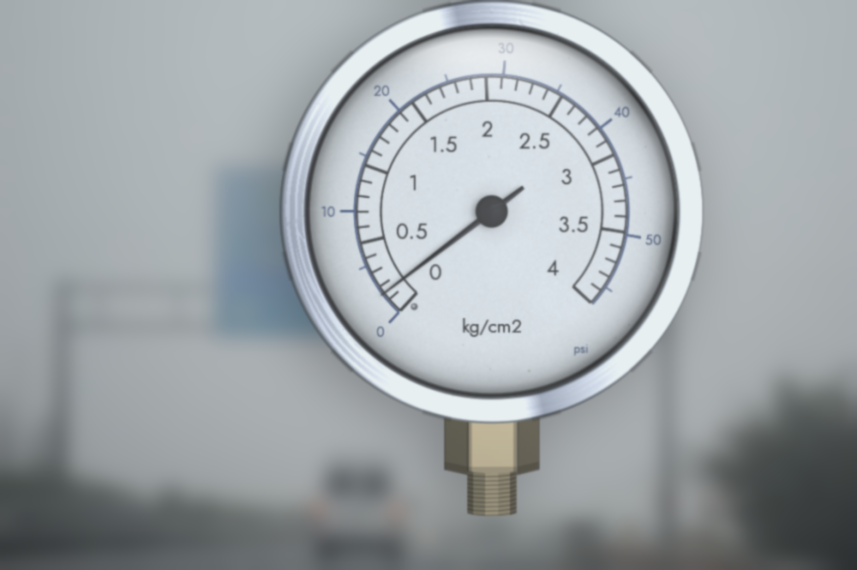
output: value=0.15 unit=kg/cm²
